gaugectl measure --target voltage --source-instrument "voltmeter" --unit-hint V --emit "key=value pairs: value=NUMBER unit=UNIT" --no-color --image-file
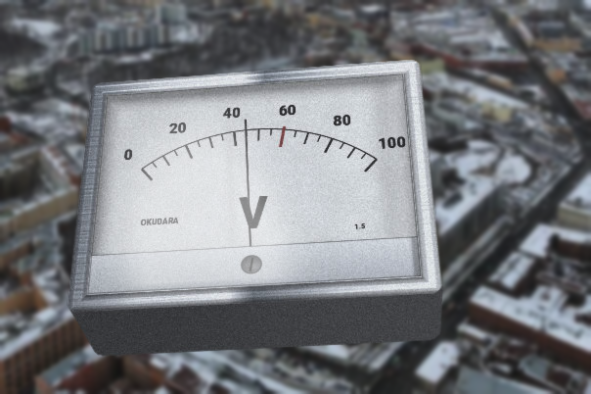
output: value=45 unit=V
